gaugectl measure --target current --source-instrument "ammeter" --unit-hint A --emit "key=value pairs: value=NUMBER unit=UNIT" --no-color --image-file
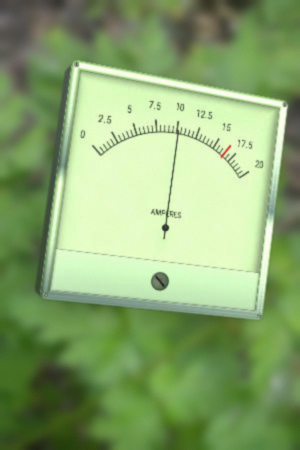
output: value=10 unit=A
